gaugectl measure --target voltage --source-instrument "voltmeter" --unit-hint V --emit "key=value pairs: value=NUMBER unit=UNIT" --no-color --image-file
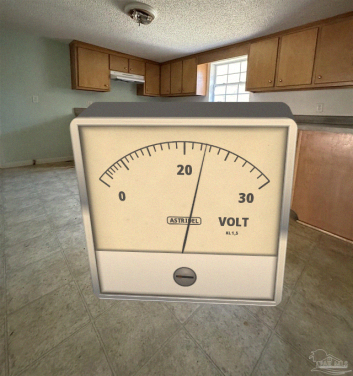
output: value=22.5 unit=V
